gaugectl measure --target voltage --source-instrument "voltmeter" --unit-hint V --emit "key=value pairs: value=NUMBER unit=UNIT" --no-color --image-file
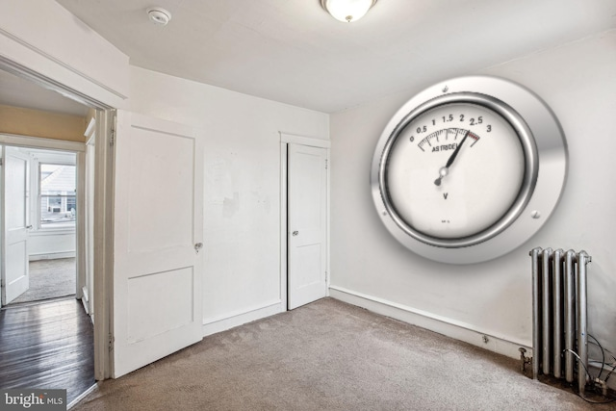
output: value=2.5 unit=V
